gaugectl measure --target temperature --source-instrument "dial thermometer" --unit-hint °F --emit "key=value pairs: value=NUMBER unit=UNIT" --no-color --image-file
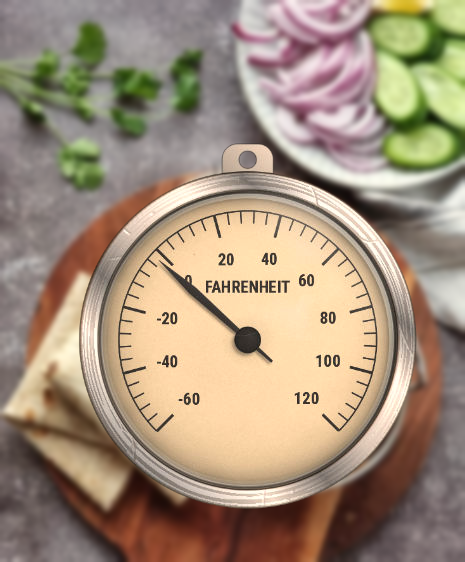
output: value=-2 unit=°F
